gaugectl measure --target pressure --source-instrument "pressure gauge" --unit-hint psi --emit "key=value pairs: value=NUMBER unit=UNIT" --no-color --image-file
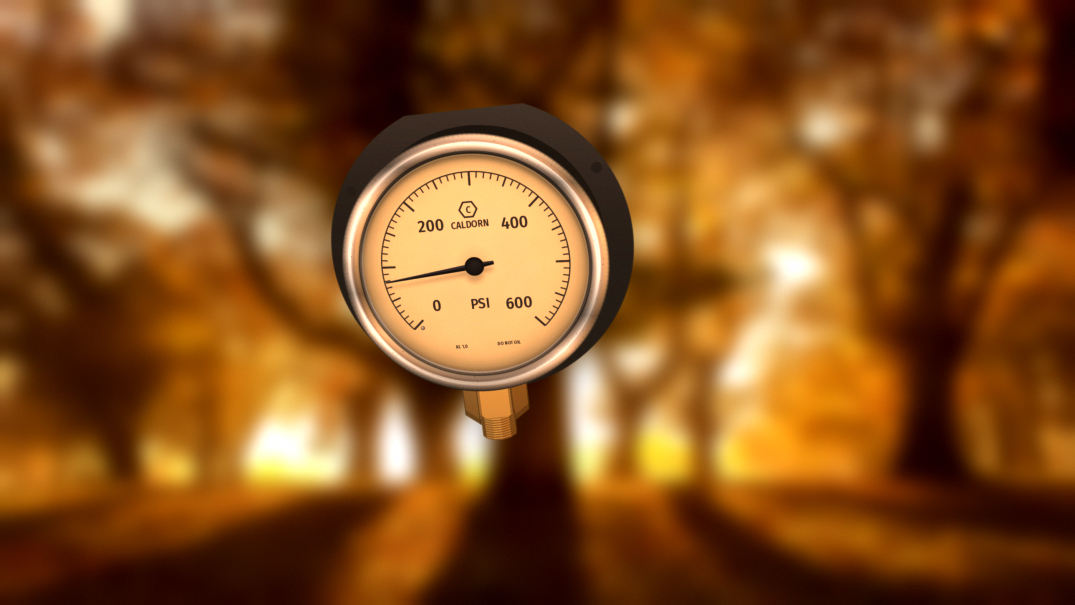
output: value=80 unit=psi
